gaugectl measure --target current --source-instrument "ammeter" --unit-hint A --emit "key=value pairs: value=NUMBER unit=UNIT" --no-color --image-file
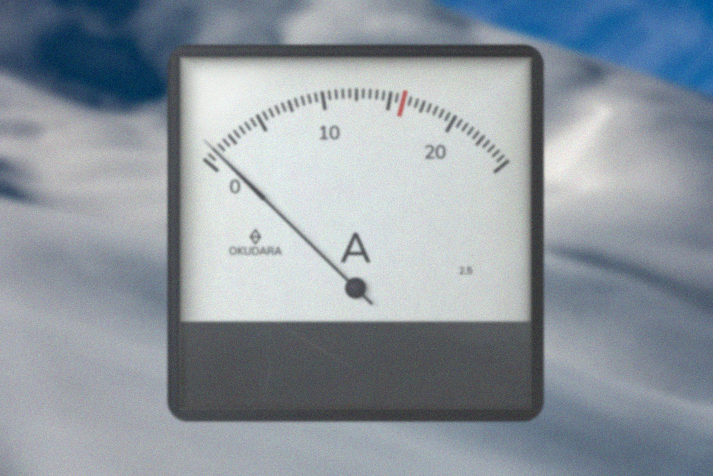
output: value=1 unit=A
